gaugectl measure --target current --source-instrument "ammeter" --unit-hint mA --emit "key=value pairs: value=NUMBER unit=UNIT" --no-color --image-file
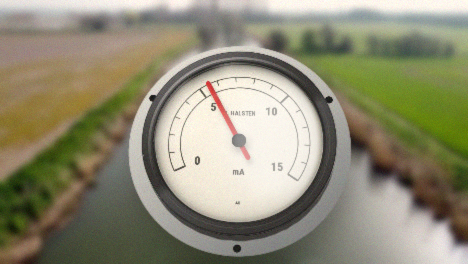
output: value=5.5 unit=mA
